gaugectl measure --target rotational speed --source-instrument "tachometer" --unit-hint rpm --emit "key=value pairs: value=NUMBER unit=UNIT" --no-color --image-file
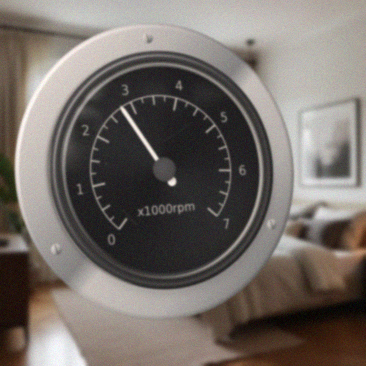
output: value=2750 unit=rpm
